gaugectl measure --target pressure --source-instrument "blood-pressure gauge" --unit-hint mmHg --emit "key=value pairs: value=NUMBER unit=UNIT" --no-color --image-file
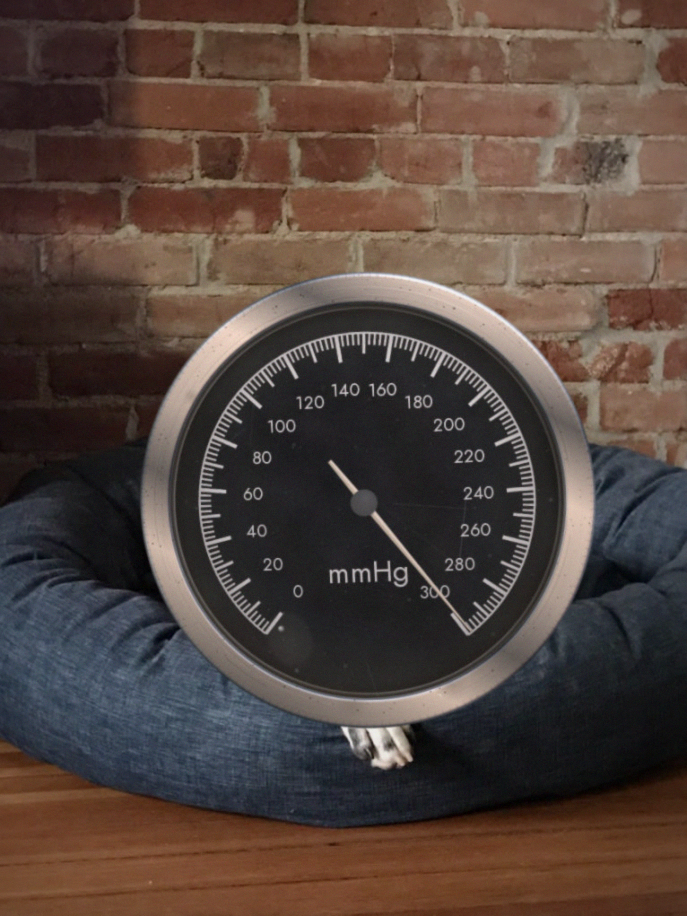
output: value=298 unit=mmHg
